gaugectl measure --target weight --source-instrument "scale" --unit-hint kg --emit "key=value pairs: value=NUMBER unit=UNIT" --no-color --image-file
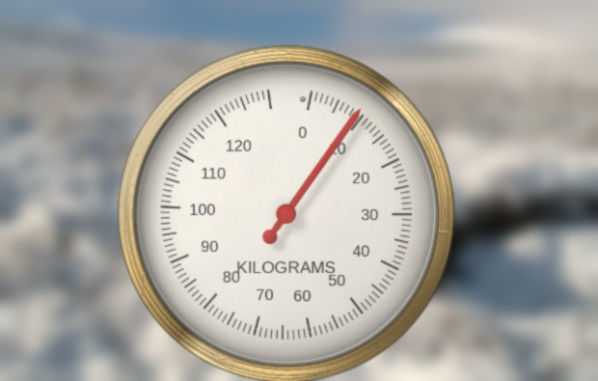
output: value=9 unit=kg
